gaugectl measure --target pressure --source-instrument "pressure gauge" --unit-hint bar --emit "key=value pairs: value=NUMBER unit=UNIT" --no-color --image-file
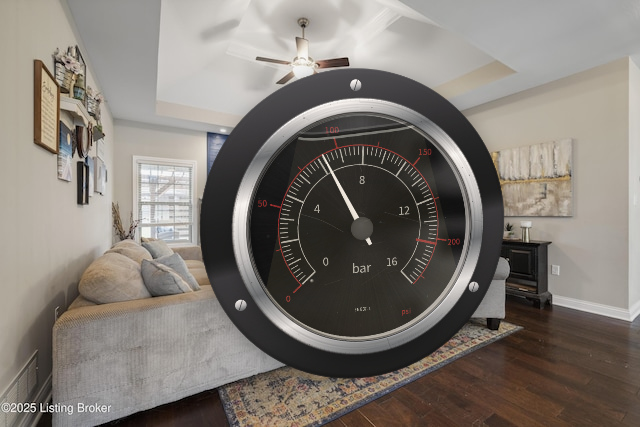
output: value=6.2 unit=bar
